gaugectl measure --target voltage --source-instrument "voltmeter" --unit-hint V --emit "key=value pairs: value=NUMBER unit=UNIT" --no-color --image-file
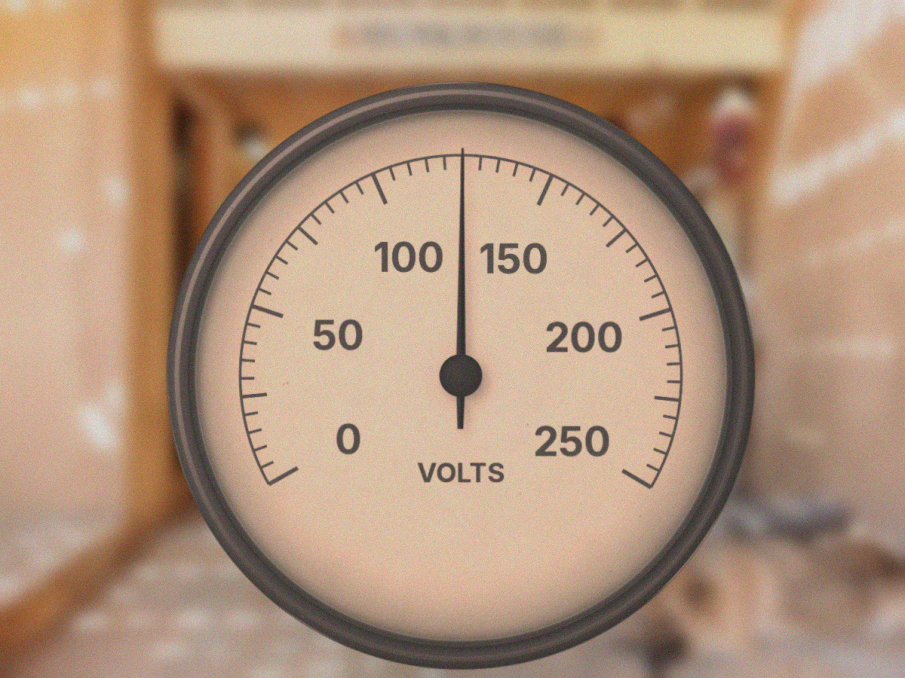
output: value=125 unit=V
